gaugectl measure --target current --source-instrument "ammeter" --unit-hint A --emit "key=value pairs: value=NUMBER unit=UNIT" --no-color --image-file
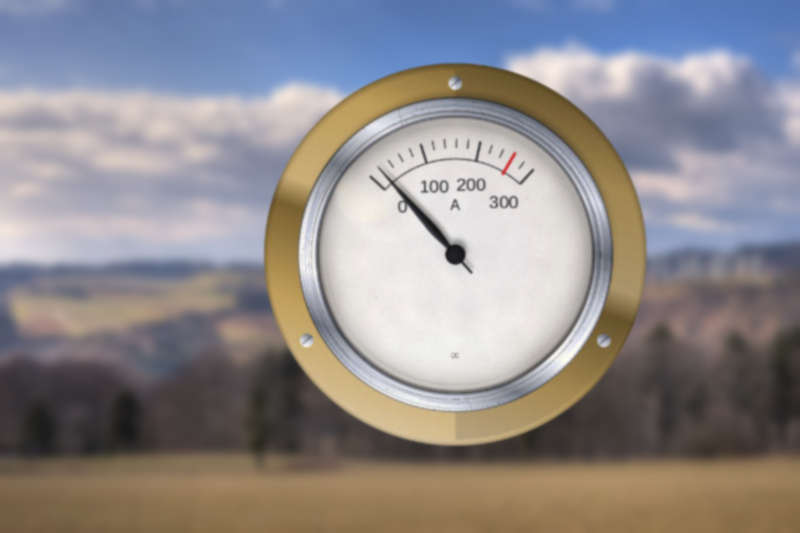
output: value=20 unit=A
